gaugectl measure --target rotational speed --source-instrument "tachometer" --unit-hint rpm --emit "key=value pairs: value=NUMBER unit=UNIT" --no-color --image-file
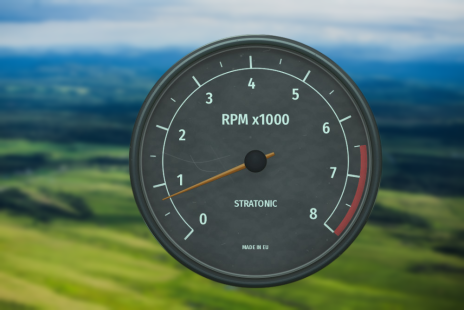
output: value=750 unit=rpm
